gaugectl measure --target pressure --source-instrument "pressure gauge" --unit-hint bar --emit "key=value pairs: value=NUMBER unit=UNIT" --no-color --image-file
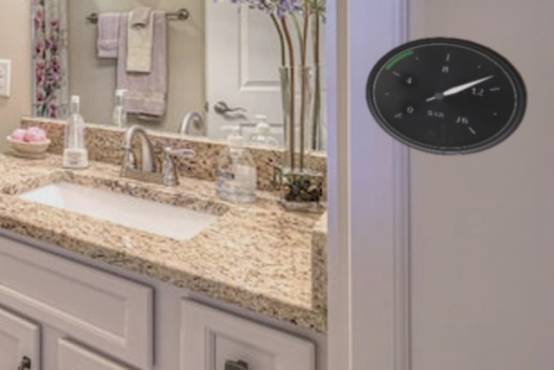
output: value=11 unit=bar
